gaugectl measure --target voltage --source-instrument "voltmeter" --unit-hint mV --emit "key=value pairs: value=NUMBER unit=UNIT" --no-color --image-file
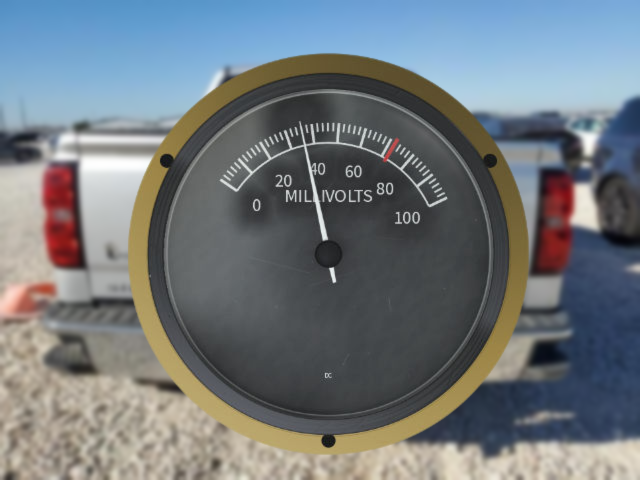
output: value=36 unit=mV
